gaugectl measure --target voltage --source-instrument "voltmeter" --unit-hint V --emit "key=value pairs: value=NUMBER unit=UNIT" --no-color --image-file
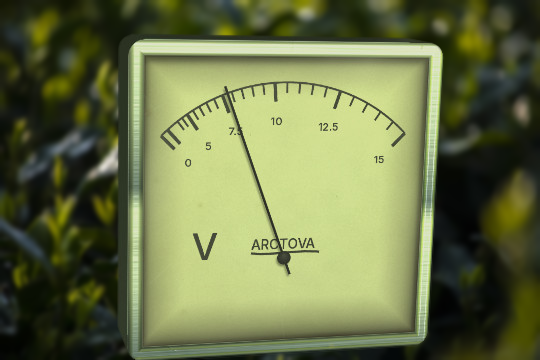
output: value=7.75 unit=V
